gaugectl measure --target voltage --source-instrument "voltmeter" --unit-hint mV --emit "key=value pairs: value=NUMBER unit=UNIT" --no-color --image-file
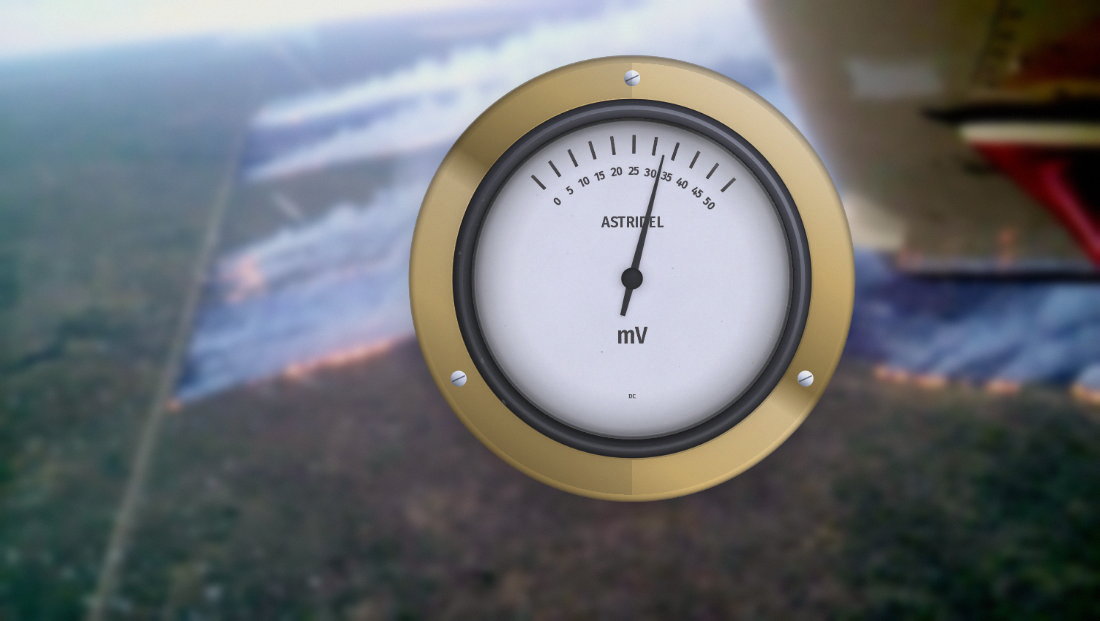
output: value=32.5 unit=mV
